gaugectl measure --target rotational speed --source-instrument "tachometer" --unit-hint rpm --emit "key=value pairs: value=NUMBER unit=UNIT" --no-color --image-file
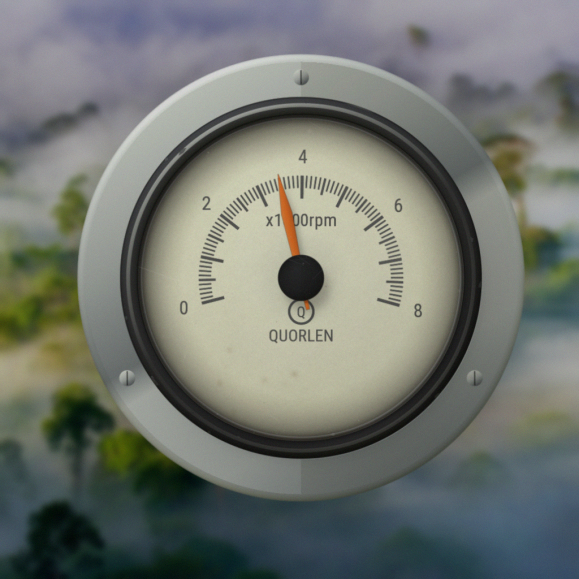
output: value=3500 unit=rpm
